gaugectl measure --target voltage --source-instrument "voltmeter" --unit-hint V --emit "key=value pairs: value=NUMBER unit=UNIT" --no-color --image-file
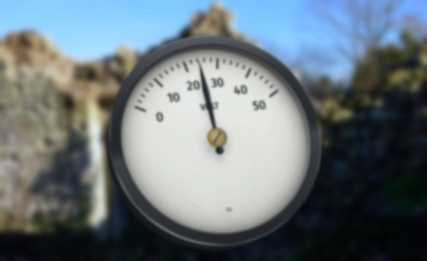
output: value=24 unit=V
